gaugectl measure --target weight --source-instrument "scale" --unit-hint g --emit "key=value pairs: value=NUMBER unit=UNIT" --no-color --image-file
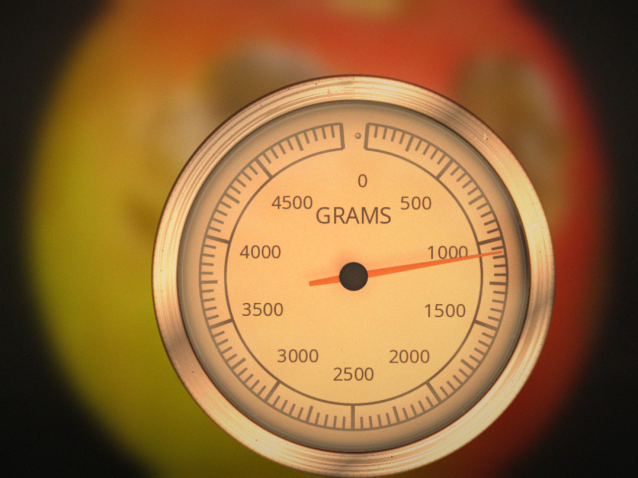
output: value=1075 unit=g
